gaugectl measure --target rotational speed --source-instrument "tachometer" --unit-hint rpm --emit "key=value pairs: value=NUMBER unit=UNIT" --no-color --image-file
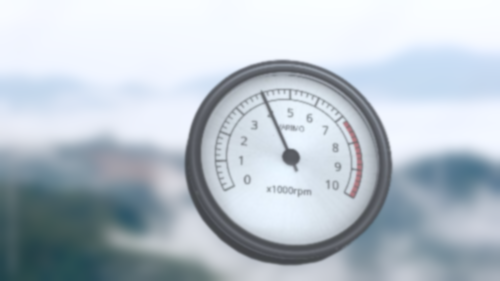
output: value=4000 unit=rpm
